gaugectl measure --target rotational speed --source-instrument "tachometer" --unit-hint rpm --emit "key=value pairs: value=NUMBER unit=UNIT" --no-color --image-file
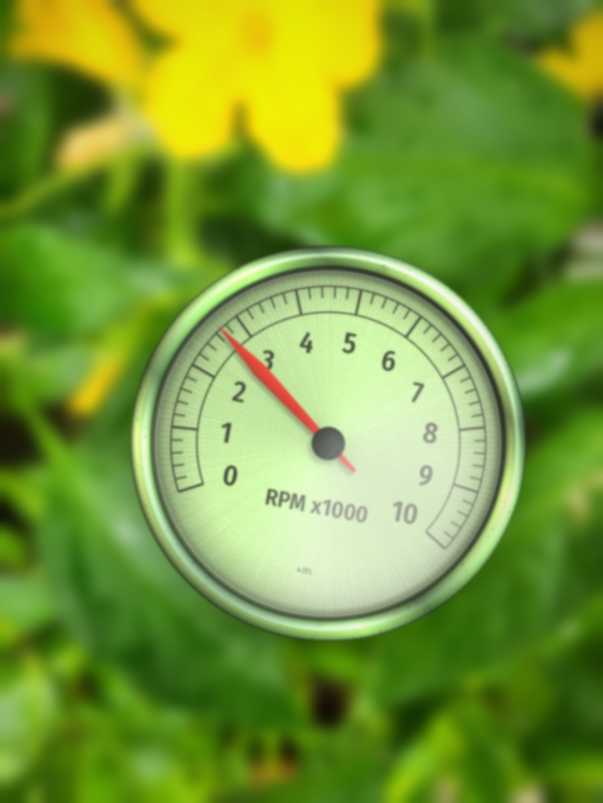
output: value=2700 unit=rpm
